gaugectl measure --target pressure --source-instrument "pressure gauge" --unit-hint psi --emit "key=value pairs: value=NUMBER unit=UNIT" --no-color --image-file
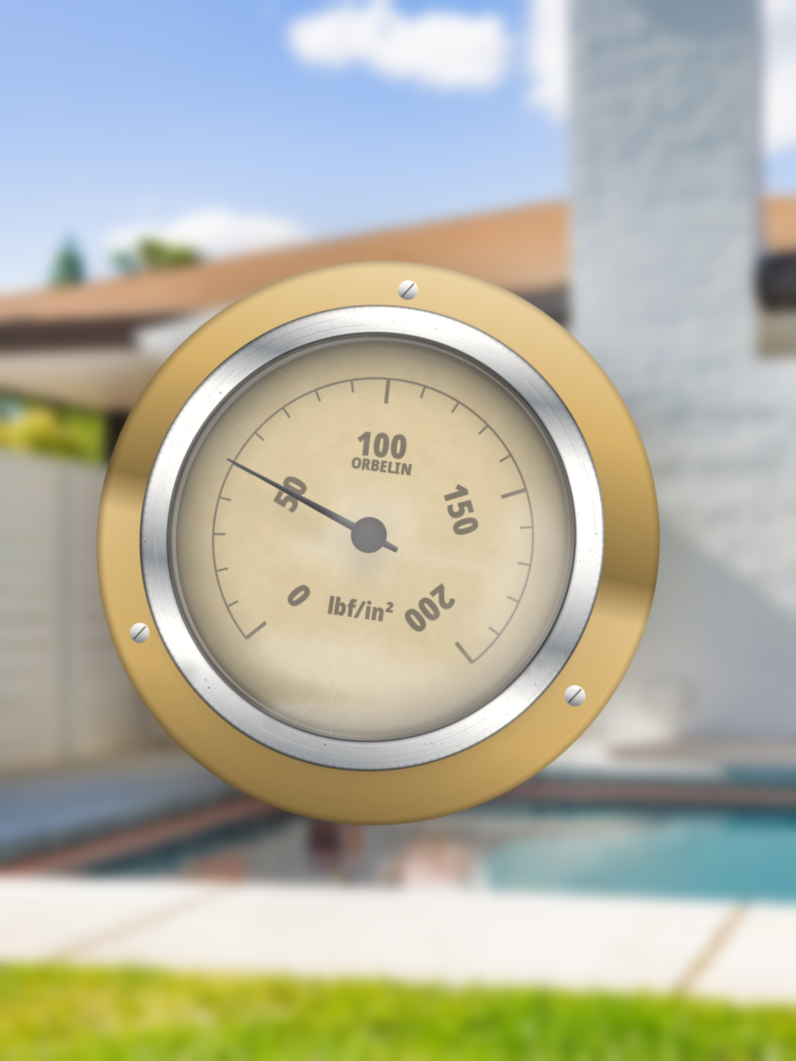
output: value=50 unit=psi
